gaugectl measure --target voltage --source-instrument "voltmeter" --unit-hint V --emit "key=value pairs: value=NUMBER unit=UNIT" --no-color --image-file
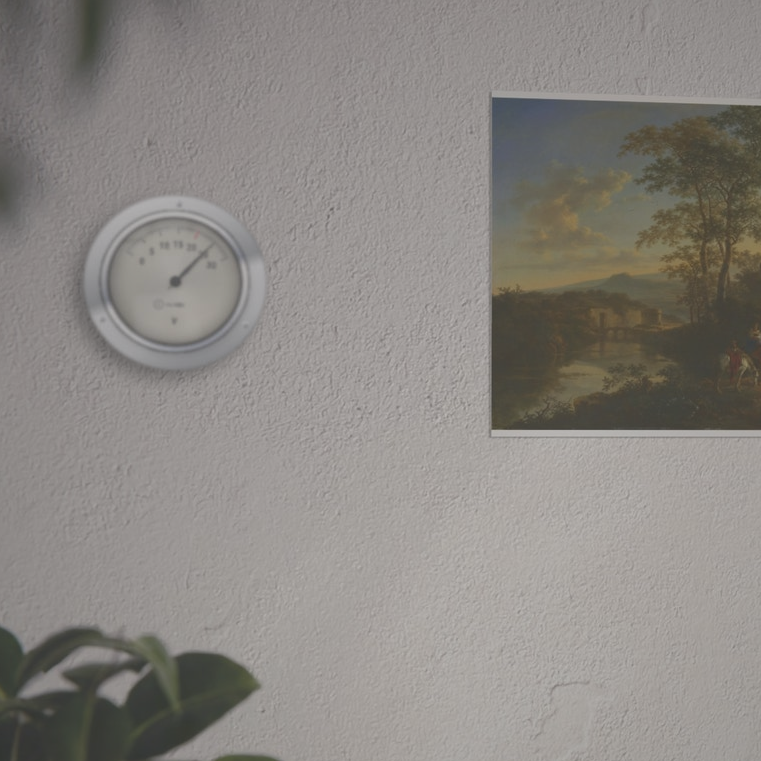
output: value=25 unit=V
